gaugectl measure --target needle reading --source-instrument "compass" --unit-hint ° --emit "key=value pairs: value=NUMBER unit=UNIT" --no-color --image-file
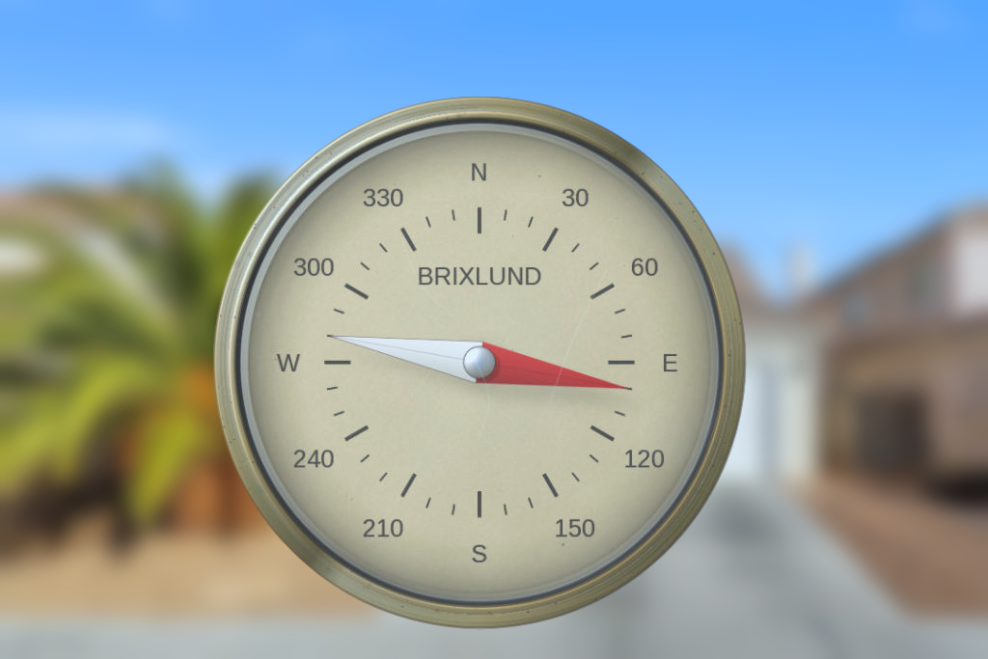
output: value=100 unit=°
